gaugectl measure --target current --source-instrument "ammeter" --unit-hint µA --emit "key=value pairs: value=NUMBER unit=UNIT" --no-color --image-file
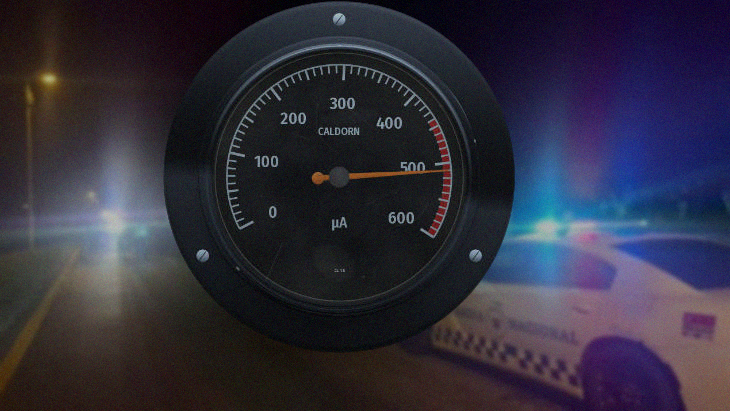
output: value=510 unit=µA
